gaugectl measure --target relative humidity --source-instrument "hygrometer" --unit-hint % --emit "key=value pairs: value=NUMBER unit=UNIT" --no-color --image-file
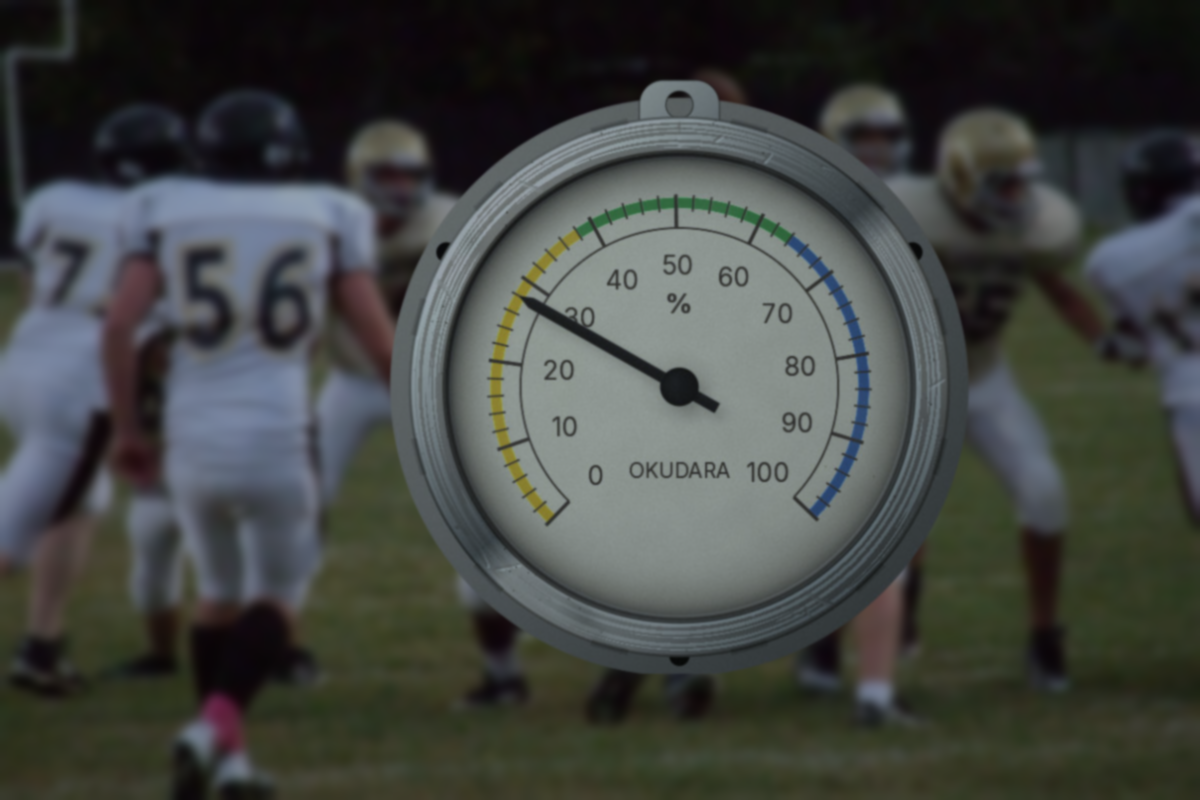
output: value=28 unit=%
